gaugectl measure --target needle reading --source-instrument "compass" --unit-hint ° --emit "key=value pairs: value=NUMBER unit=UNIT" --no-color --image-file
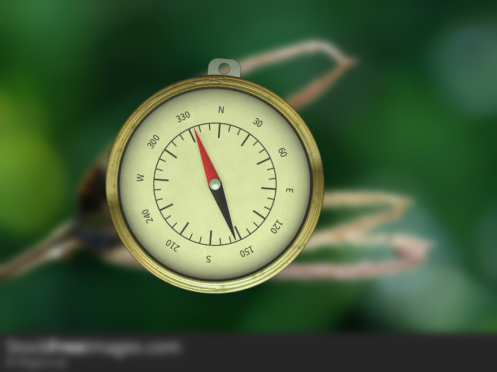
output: value=335 unit=°
